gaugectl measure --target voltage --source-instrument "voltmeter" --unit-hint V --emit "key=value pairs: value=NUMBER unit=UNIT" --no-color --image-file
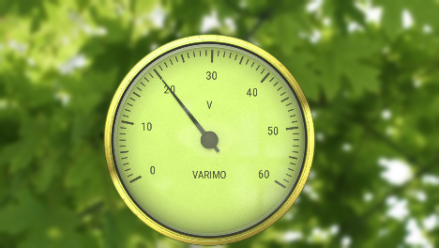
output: value=20 unit=V
